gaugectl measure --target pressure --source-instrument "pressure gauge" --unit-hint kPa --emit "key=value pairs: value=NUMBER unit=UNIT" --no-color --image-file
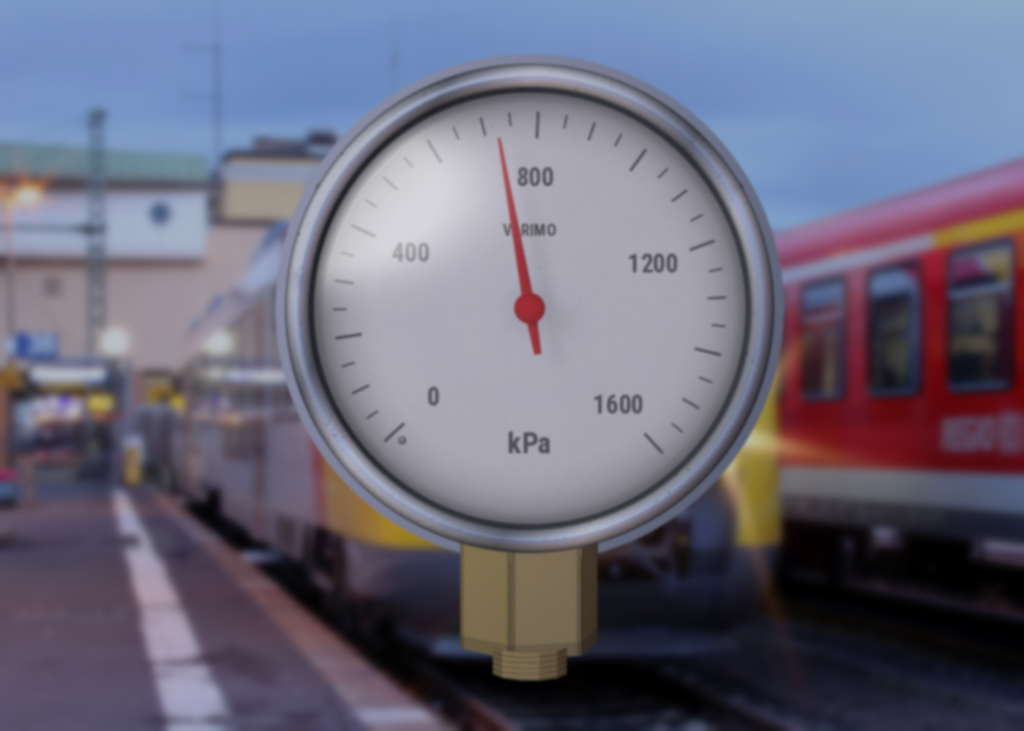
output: value=725 unit=kPa
